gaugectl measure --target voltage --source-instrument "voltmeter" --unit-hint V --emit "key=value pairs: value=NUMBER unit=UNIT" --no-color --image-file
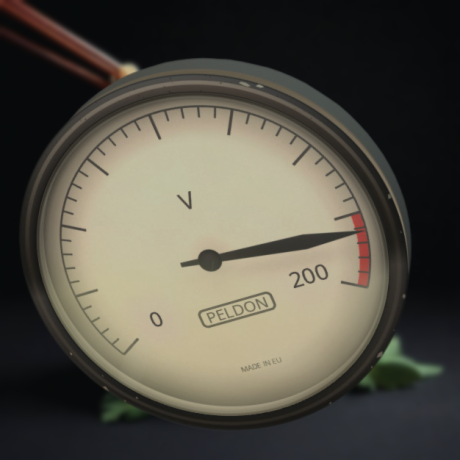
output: value=180 unit=V
